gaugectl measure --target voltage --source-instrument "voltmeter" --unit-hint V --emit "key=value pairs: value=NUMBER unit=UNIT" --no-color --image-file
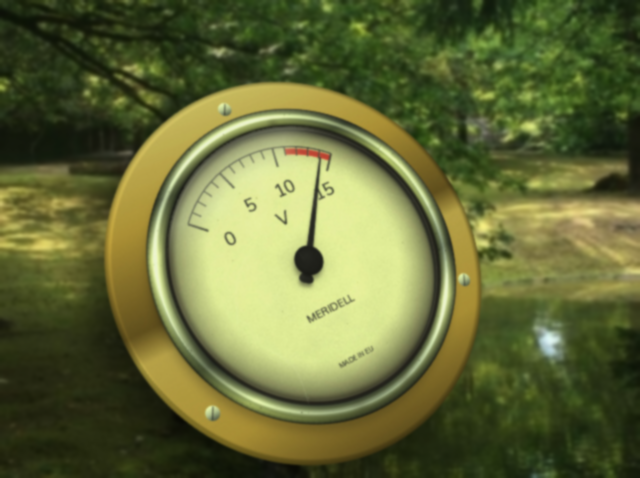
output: value=14 unit=V
